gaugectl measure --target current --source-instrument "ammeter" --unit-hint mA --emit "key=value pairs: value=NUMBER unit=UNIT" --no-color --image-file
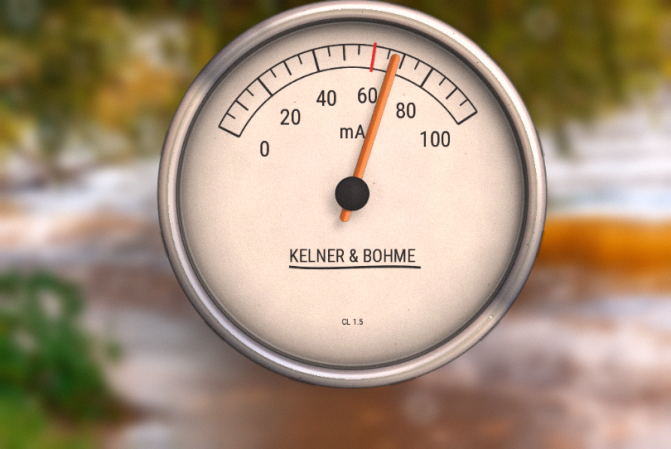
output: value=67.5 unit=mA
